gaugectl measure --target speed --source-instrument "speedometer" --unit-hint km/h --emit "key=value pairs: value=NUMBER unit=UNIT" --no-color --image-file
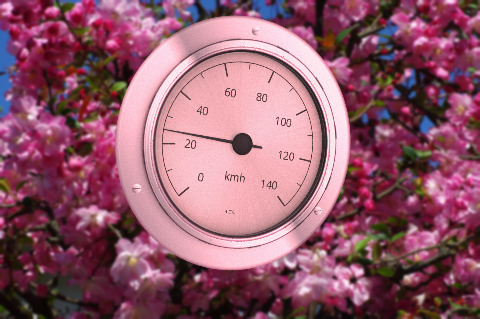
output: value=25 unit=km/h
